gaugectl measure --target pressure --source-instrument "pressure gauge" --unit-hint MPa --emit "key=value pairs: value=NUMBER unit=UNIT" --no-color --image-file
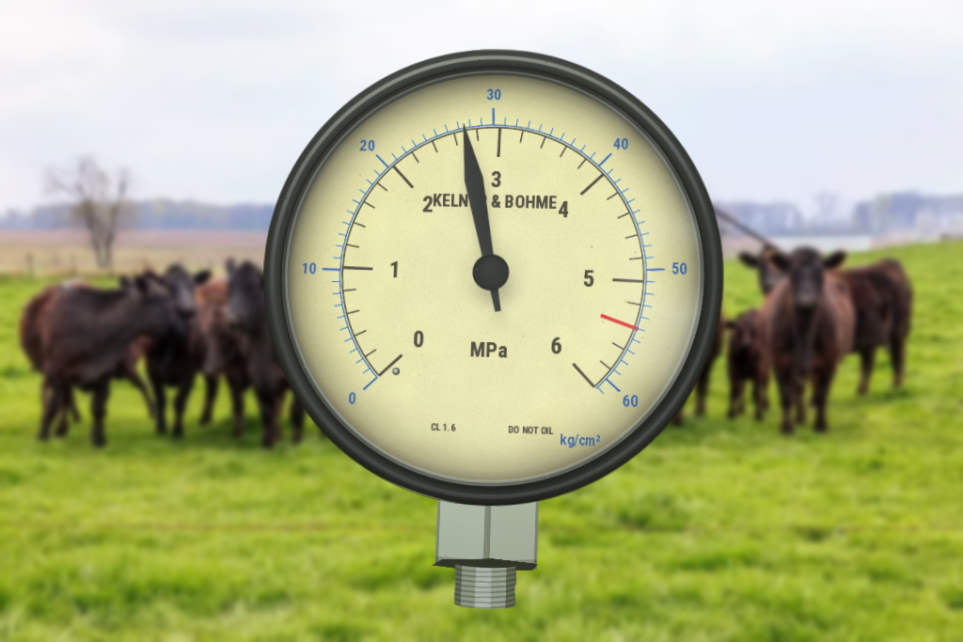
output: value=2.7 unit=MPa
